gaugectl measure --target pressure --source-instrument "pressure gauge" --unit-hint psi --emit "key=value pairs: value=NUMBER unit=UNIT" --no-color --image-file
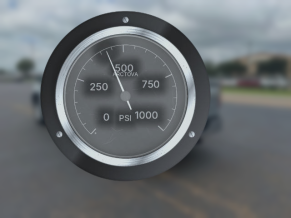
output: value=425 unit=psi
